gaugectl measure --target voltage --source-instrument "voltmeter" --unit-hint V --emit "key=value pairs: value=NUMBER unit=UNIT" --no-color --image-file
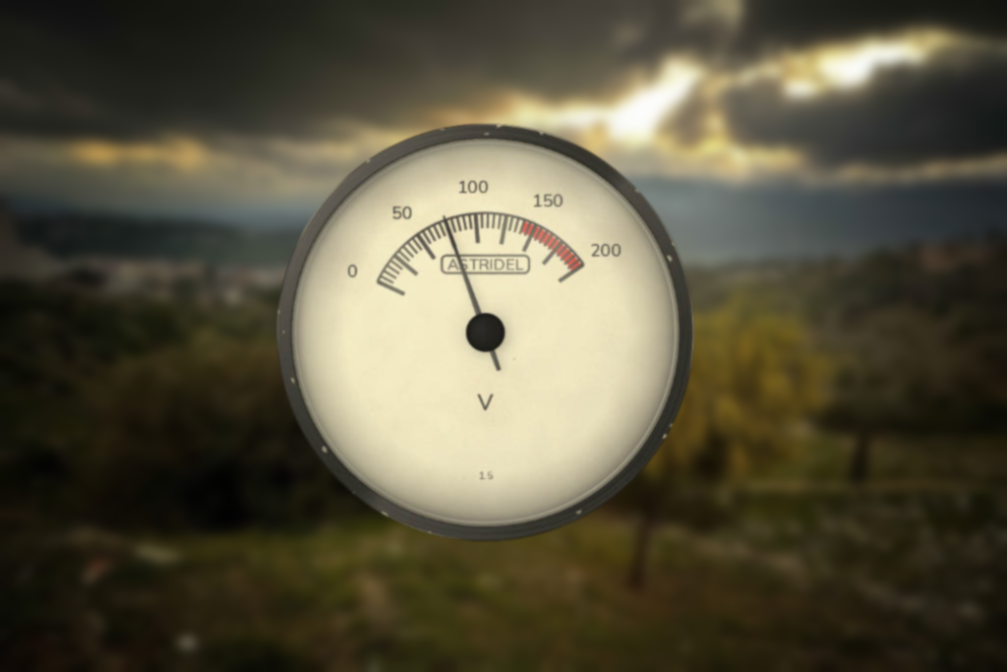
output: value=75 unit=V
